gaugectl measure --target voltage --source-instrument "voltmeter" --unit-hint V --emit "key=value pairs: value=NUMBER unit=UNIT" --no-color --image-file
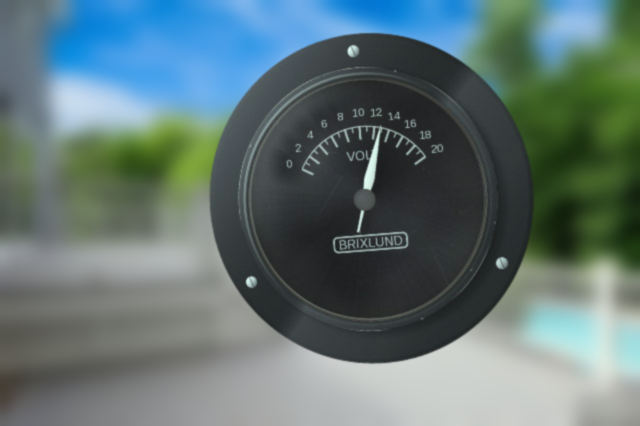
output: value=13 unit=V
